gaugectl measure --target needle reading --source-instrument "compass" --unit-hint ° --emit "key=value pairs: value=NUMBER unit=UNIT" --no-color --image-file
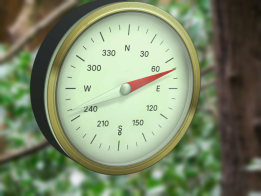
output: value=70 unit=°
